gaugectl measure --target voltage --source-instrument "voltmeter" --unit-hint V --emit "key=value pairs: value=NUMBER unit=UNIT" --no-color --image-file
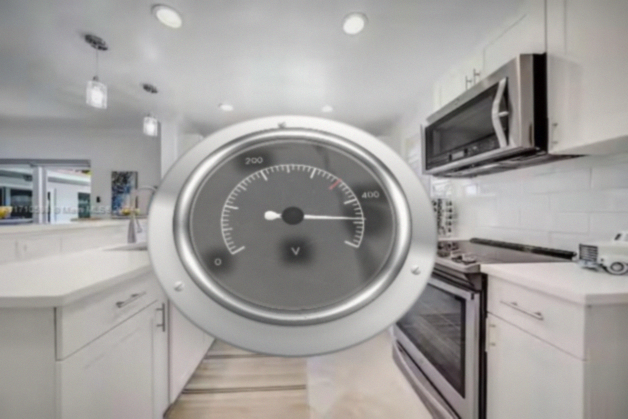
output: value=450 unit=V
